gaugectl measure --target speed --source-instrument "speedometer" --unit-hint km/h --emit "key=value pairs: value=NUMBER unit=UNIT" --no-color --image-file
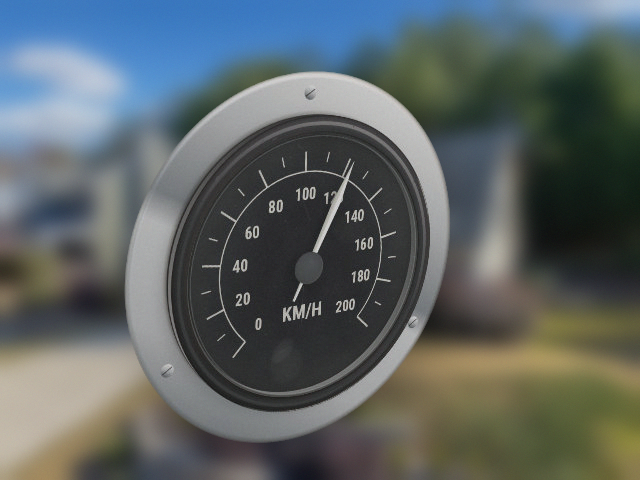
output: value=120 unit=km/h
